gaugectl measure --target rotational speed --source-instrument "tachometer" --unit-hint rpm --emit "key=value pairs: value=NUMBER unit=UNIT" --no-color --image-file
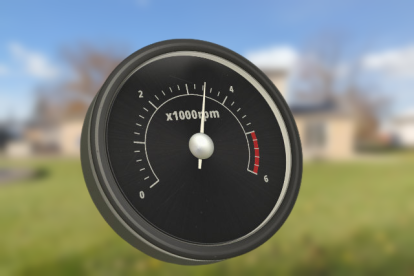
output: value=3400 unit=rpm
